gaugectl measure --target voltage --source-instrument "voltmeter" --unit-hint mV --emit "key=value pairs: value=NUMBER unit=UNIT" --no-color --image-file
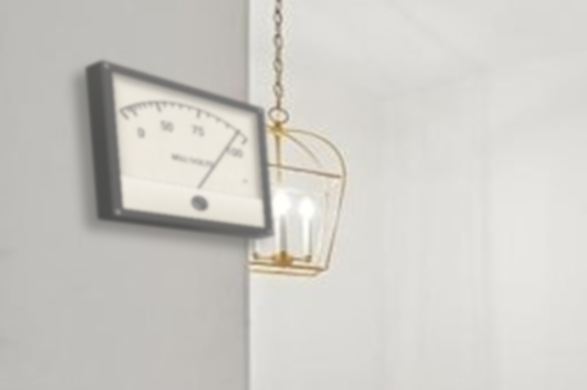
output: value=95 unit=mV
